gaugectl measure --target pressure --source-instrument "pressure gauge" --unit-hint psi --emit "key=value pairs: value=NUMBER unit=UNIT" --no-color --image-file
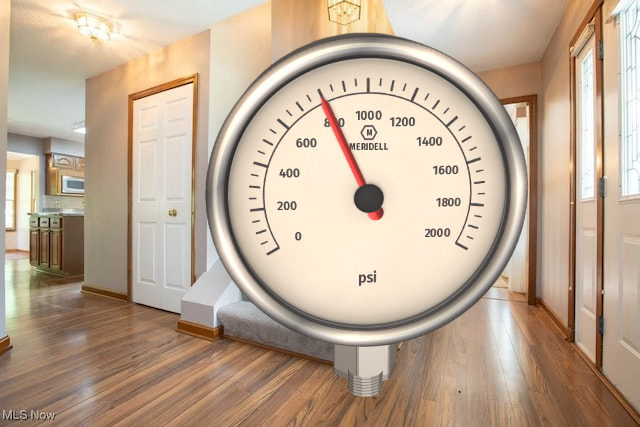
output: value=800 unit=psi
